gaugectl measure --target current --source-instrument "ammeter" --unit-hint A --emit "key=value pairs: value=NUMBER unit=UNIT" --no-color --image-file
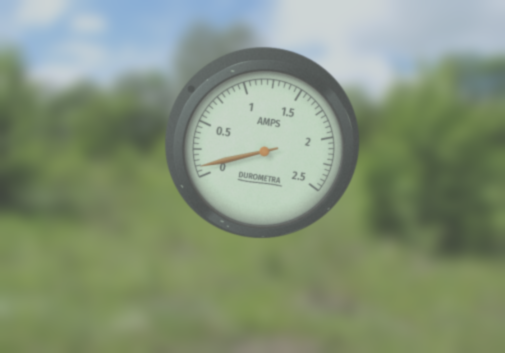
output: value=0.1 unit=A
